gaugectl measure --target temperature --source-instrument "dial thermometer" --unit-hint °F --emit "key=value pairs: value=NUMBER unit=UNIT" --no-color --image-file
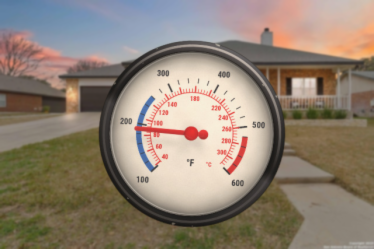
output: value=190 unit=°F
